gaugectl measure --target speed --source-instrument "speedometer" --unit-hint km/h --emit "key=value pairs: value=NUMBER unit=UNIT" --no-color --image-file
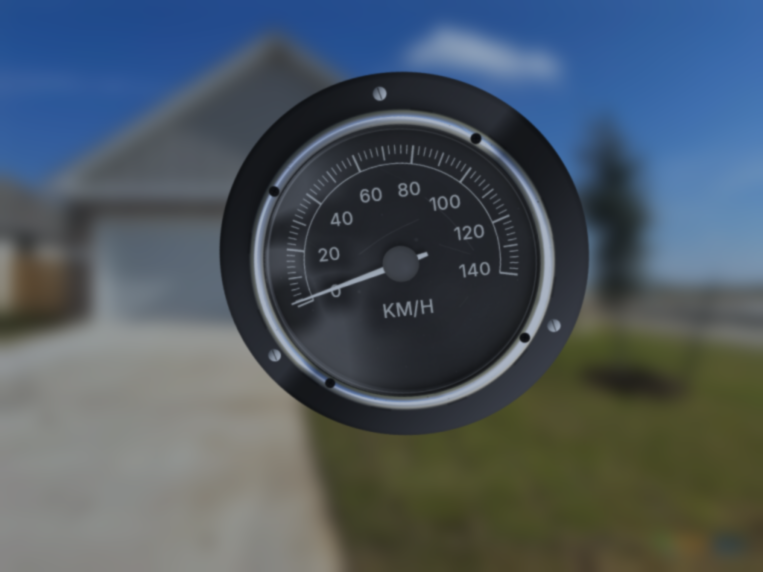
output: value=2 unit=km/h
